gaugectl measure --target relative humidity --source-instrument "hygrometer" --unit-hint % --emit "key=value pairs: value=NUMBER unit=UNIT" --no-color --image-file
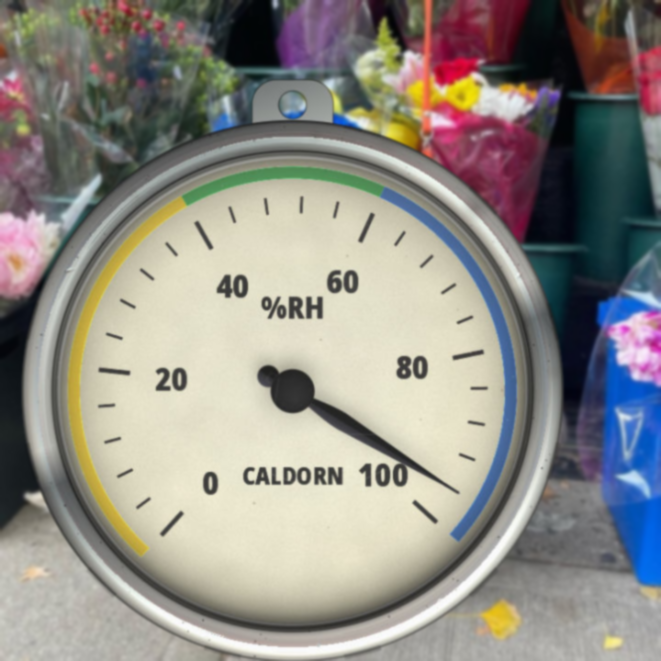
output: value=96 unit=%
